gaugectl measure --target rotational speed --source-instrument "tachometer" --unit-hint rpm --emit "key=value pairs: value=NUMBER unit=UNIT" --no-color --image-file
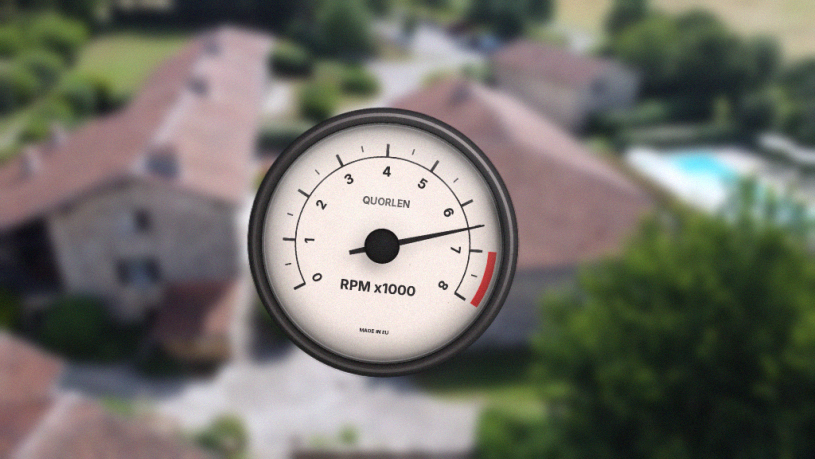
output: value=6500 unit=rpm
